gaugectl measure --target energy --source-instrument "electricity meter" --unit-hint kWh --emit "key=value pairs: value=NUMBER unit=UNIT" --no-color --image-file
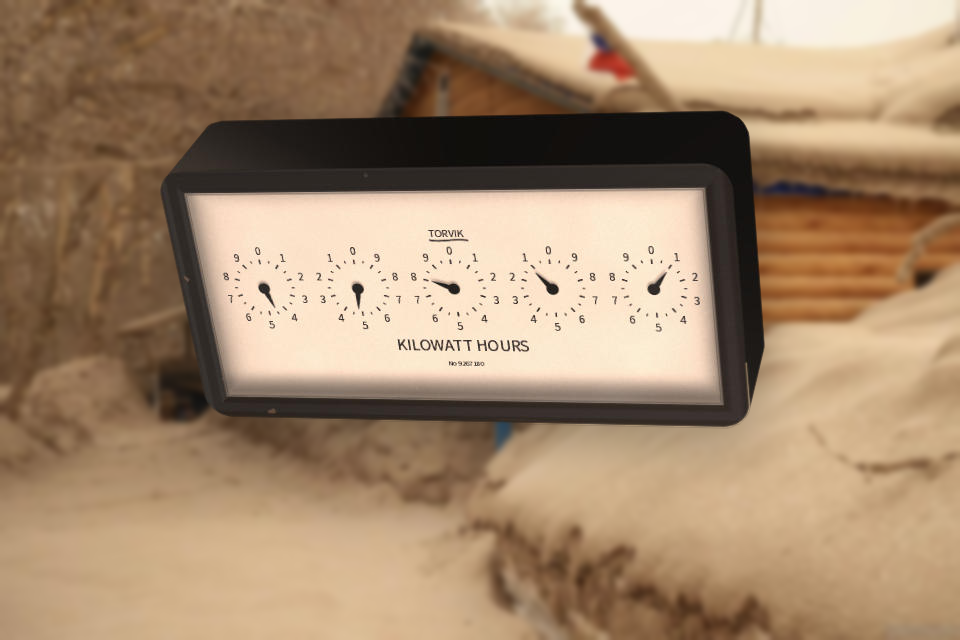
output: value=44811 unit=kWh
